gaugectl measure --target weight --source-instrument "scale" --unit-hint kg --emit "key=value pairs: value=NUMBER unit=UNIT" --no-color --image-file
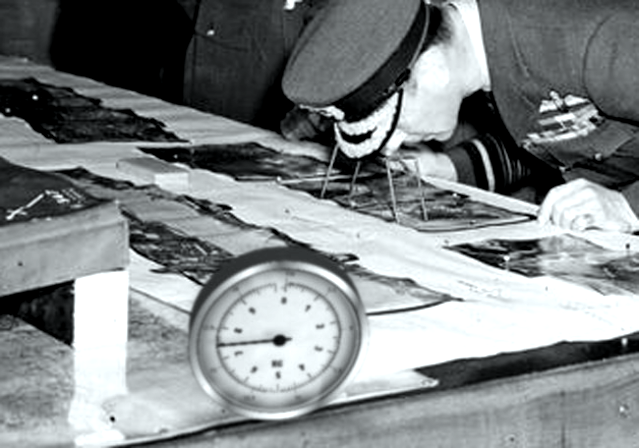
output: value=7.5 unit=kg
